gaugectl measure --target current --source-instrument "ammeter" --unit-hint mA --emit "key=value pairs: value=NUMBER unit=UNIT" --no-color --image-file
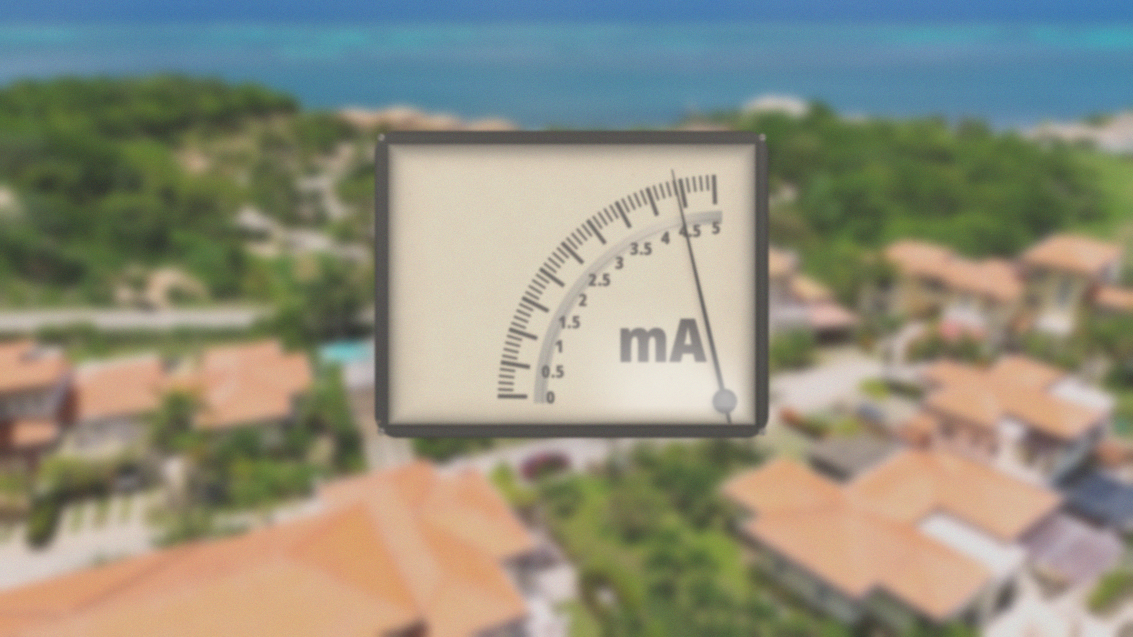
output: value=4.4 unit=mA
